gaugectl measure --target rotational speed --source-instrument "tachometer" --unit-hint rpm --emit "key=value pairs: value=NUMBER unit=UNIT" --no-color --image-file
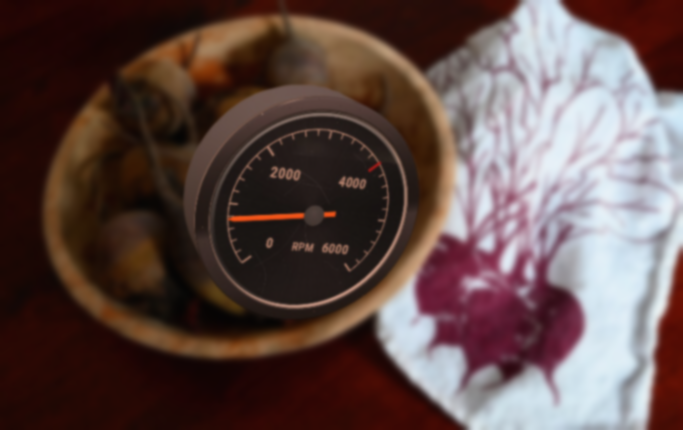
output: value=800 unit=rpm
